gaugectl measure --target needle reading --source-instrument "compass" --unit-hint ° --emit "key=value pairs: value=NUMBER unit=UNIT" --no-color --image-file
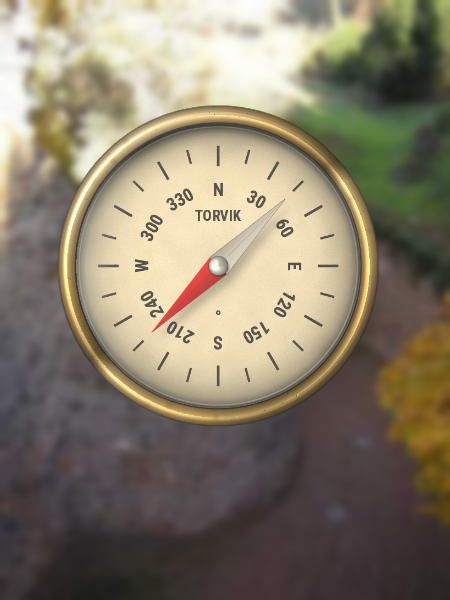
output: value=225 unit=°
